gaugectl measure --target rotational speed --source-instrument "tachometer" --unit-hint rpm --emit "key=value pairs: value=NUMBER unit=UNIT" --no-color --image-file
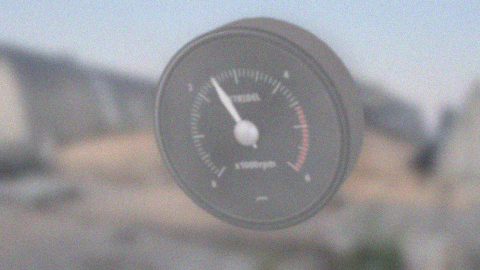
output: value=2500 unit=rpm
